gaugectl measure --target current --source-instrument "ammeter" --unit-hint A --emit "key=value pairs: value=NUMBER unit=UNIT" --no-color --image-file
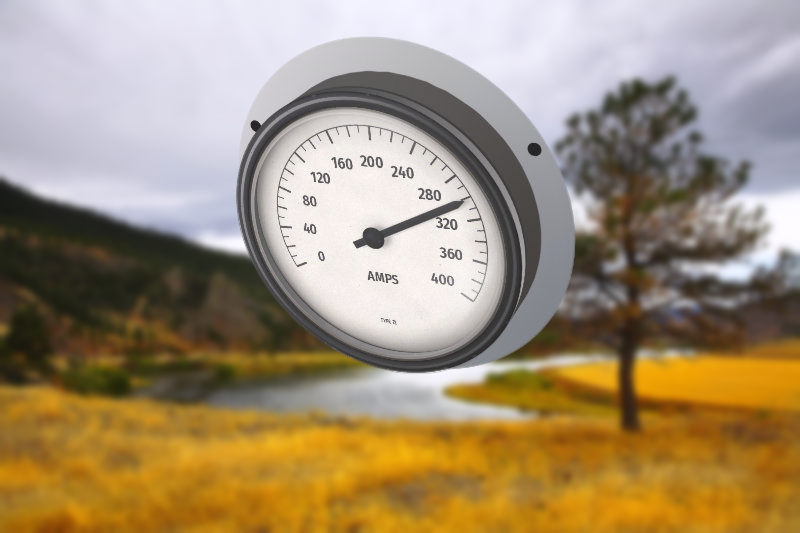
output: value=300 unit=A
